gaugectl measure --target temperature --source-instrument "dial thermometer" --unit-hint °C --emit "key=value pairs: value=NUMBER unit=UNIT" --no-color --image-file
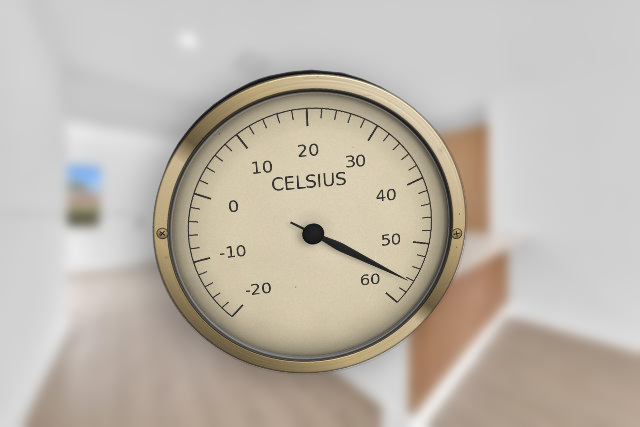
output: value=56 unit=°C
